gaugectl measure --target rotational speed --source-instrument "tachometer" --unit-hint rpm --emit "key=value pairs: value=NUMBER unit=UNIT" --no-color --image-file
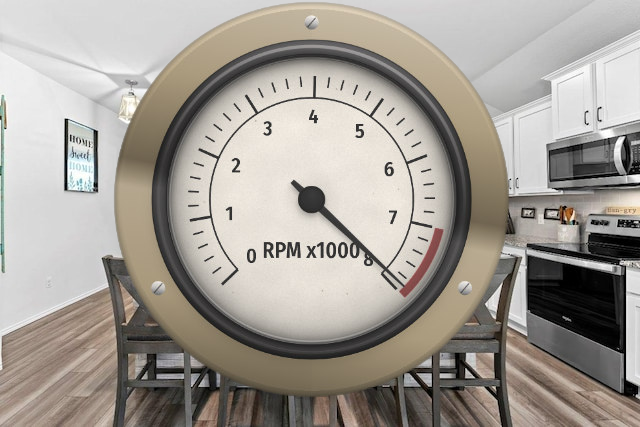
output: value=7900 unit=rpm
